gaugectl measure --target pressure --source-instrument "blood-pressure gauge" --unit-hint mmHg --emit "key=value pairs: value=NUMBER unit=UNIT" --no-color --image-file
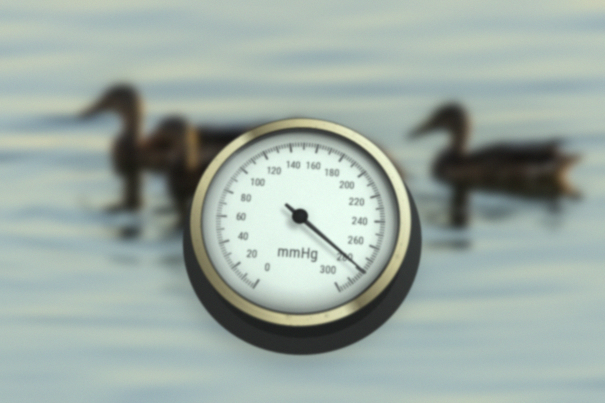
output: value=280 unit=mmHg
